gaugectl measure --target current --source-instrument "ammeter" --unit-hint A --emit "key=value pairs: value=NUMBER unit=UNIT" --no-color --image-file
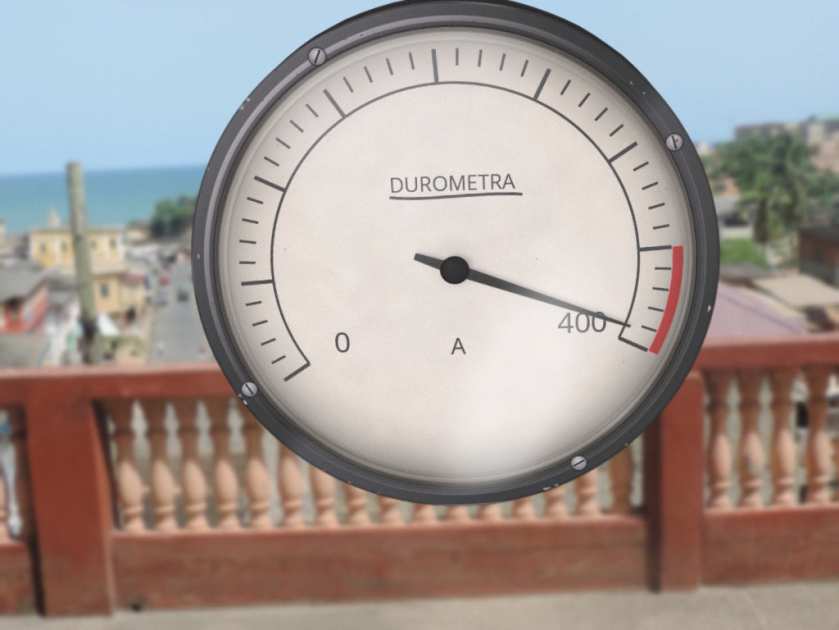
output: value=390 unit=A
